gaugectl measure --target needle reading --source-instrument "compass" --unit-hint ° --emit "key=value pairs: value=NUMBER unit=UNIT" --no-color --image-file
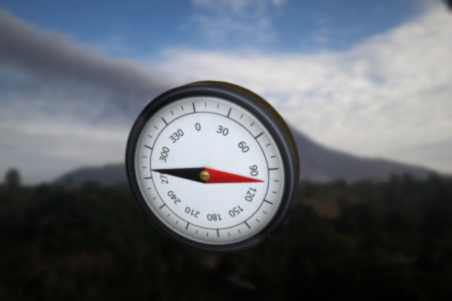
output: value=100 unit=°
